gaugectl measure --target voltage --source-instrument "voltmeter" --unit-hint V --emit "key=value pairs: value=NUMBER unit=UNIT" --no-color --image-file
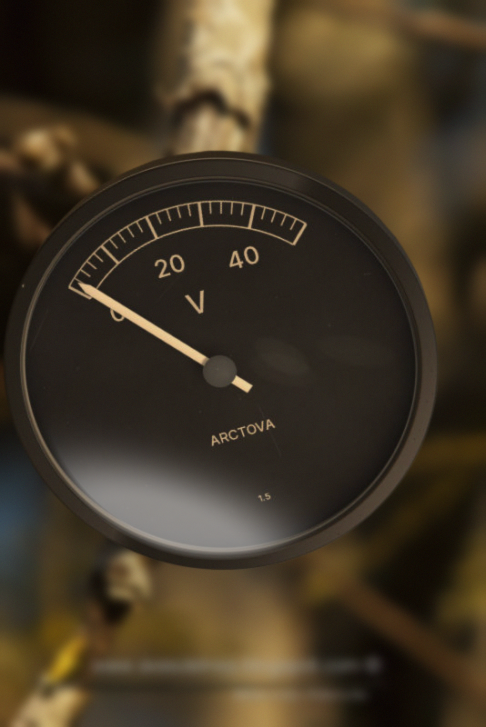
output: value=2 unit=V
